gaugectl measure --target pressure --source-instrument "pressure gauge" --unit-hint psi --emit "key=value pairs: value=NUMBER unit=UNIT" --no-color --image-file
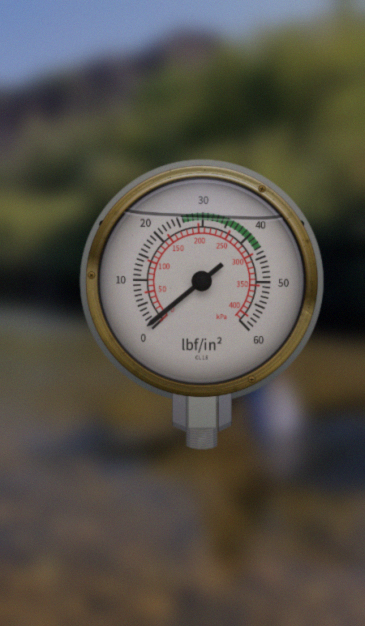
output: value=1 unit=psi
